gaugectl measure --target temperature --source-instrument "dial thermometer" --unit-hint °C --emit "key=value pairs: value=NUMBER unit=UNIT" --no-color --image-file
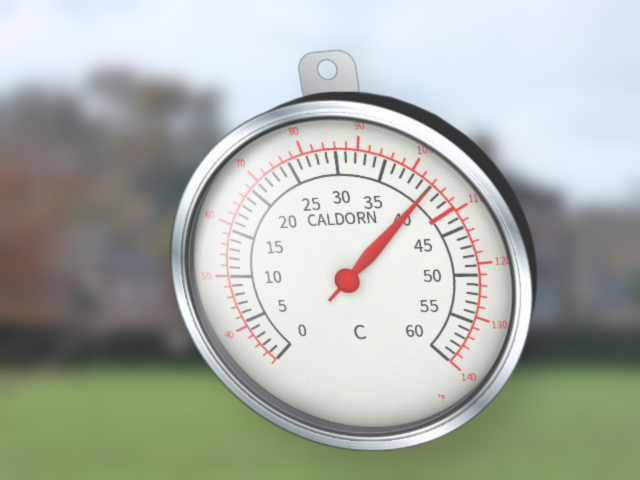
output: value=40 unit=°C
